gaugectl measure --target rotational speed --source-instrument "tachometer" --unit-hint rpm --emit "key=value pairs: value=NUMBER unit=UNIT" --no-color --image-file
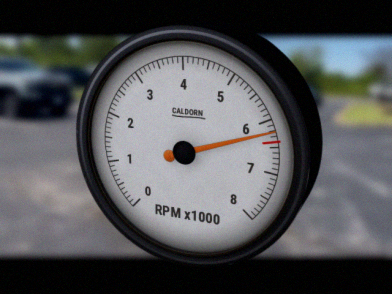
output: value=6200 unit=rpm
